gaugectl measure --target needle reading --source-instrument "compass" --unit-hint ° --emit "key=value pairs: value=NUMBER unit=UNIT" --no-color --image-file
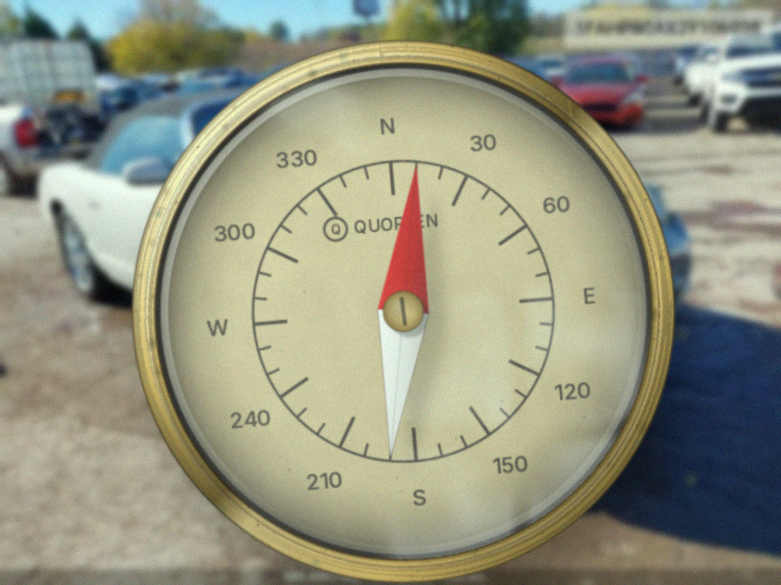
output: value=10 unit=°
